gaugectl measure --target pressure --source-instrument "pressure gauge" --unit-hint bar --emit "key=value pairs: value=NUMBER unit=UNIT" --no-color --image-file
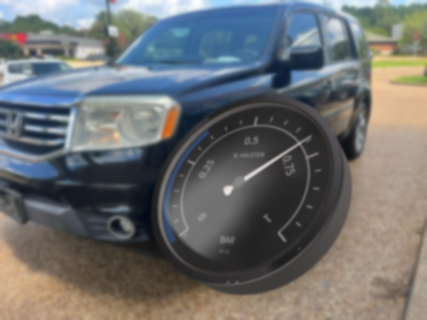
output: value=0.7 unit=bar
